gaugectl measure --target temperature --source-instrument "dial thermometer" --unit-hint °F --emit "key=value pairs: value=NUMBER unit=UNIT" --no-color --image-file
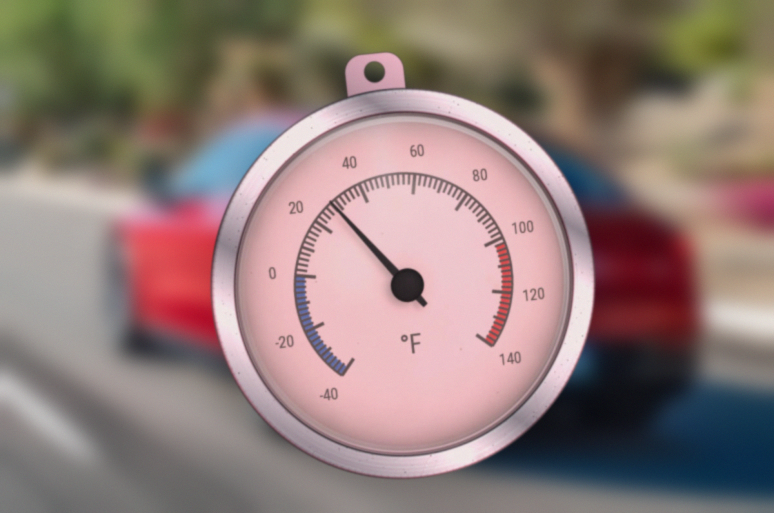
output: value=28 unit=°F
